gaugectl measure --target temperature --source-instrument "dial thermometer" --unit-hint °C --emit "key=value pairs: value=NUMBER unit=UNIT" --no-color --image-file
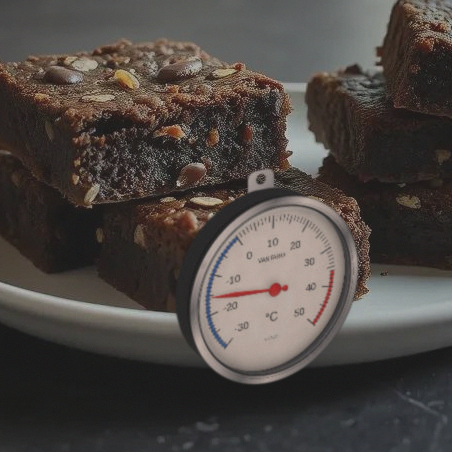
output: value=-15 unit=°C
